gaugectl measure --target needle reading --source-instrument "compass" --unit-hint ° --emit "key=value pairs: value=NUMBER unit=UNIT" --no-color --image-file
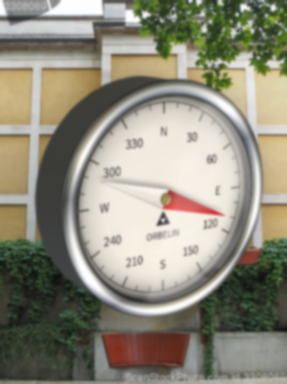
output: value=110 unit=°
